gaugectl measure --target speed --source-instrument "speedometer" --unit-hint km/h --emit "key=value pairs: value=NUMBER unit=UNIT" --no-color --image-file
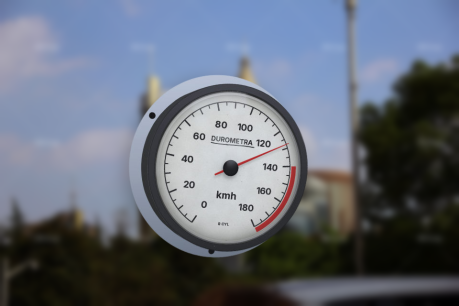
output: value=127.5 unit=km/h
